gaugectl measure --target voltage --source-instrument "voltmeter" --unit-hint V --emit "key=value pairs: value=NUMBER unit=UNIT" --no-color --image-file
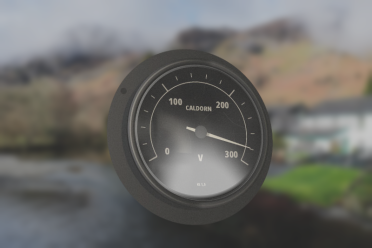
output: value=280 unit=V
